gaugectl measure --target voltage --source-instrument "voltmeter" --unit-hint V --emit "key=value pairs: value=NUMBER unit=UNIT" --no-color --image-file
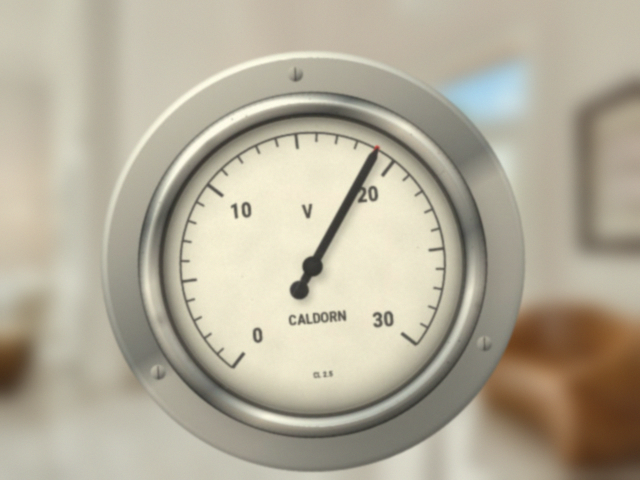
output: value=19 unit=V
